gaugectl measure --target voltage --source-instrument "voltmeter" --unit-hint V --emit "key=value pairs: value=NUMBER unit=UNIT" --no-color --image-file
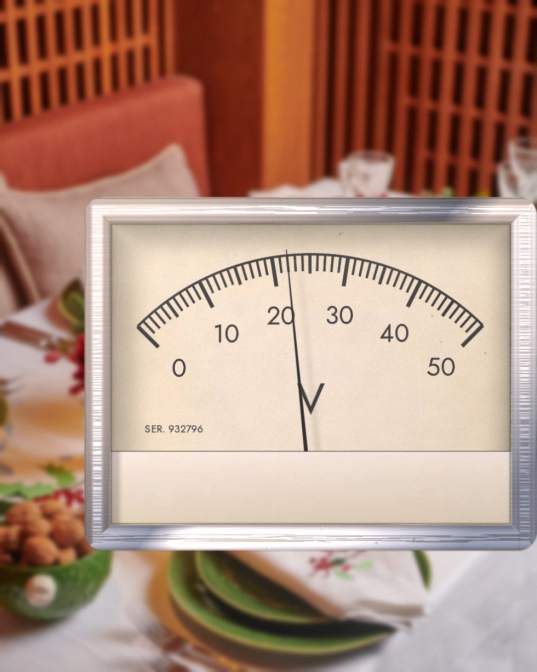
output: value=22 unit=V
